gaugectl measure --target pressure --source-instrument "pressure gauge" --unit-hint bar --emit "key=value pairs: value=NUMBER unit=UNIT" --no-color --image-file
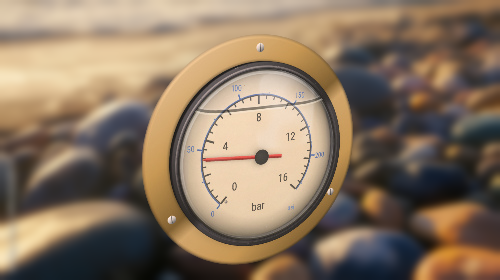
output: value=3 unit=bar
